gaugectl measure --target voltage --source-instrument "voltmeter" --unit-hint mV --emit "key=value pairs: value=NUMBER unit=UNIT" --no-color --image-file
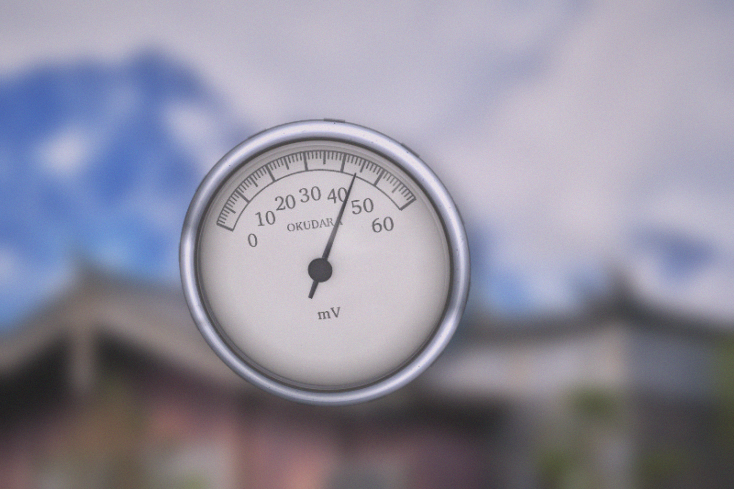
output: value=44 unit=mV
